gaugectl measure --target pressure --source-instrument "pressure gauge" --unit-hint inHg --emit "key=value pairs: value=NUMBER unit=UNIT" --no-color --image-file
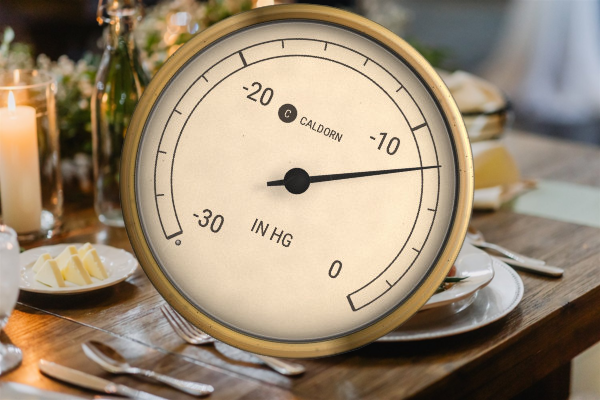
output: value=-8 unit=inHg
